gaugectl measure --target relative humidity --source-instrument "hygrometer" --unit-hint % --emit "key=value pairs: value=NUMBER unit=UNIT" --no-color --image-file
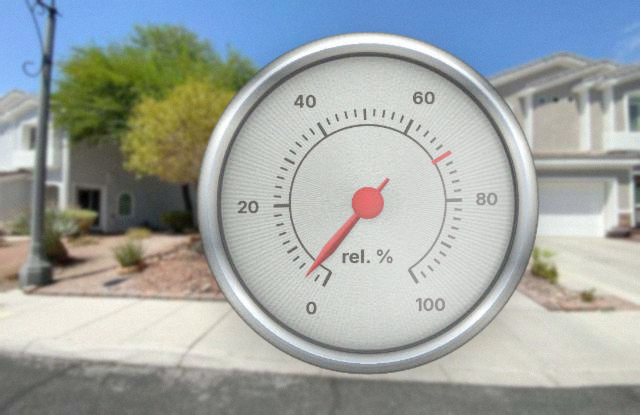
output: value=4 unit=%
